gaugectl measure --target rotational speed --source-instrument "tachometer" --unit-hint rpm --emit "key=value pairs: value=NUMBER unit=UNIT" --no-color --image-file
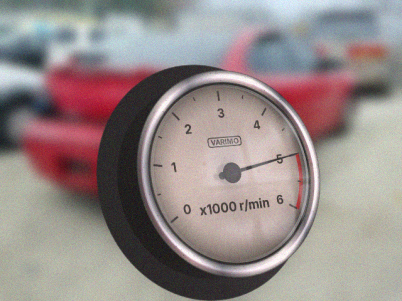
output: value=5000 unit=rpm
